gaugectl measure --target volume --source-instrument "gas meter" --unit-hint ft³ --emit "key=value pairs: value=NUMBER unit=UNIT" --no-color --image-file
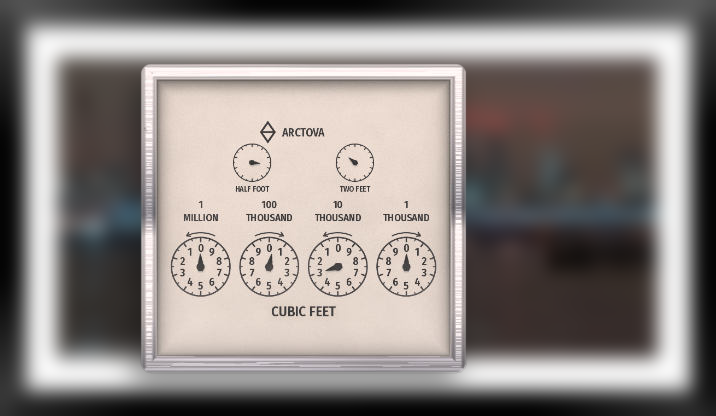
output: value=3000 unit=ft³
